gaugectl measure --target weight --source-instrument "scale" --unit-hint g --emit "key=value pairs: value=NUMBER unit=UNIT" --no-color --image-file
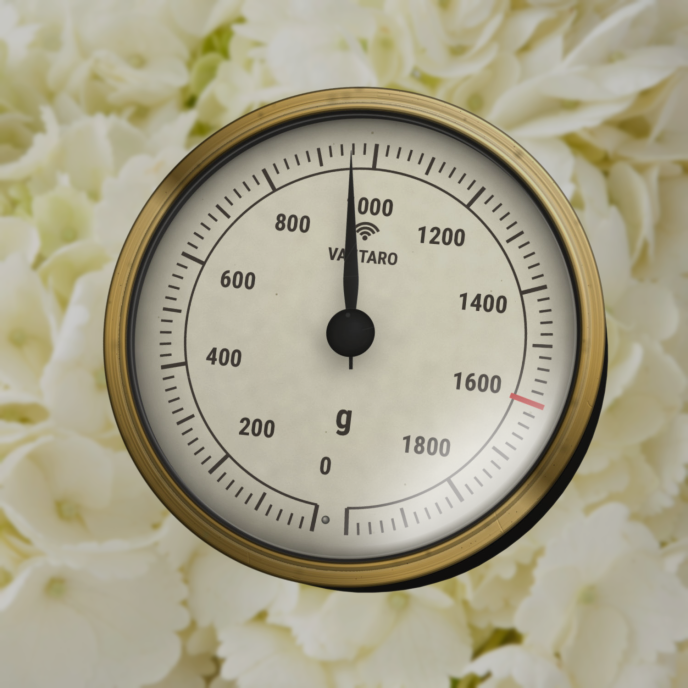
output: value=960 unit=g
